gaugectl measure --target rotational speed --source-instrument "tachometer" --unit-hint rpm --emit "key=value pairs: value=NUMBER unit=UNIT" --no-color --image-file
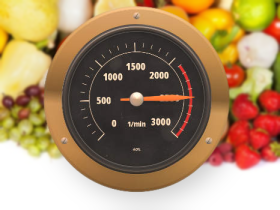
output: value=2500 unit=rpm
